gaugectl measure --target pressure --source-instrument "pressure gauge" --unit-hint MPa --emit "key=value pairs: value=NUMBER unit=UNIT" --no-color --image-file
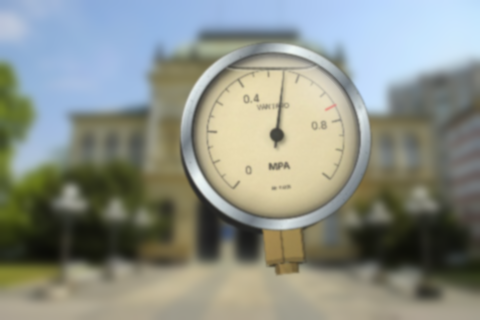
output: value=0.55 unit=MPa
